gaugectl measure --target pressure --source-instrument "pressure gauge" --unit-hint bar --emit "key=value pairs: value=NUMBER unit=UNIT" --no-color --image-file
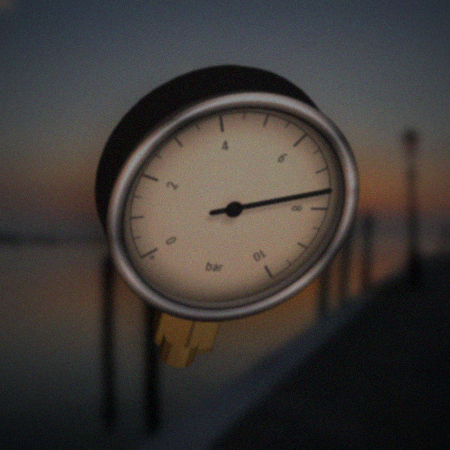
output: value=7.5 unit=bar
